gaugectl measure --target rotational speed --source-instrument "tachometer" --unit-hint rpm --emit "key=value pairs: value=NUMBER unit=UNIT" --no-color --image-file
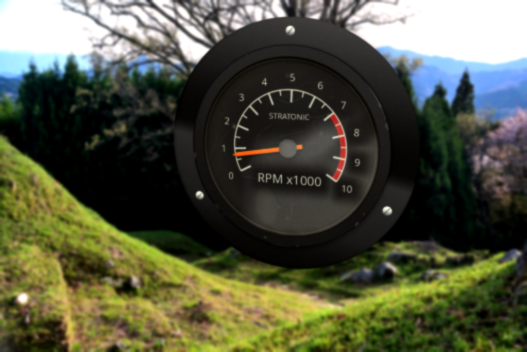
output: value=750 unit=rpm
